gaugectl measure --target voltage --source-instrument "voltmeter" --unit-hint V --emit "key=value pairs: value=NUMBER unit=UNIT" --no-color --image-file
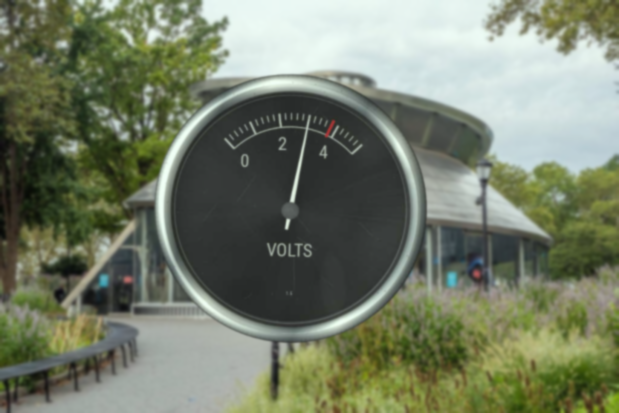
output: value=3 unit=V
